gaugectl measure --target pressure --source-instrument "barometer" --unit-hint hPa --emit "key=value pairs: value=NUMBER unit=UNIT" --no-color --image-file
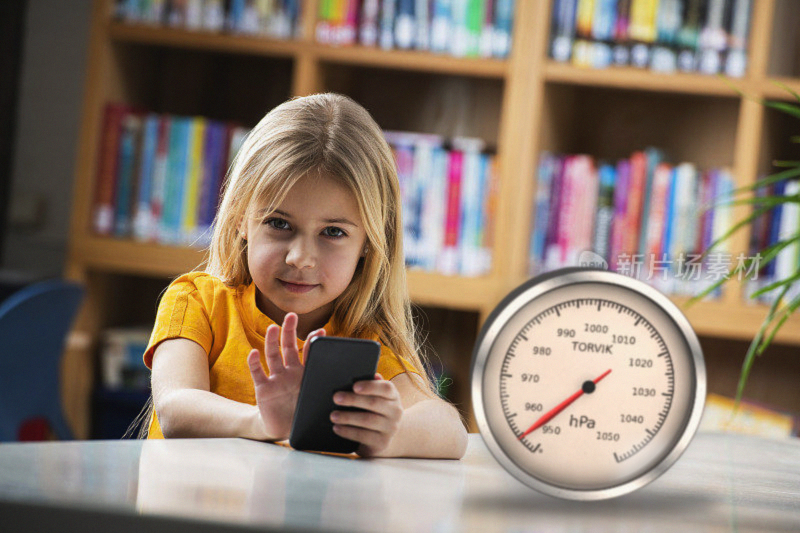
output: value=955 unit=hPa
